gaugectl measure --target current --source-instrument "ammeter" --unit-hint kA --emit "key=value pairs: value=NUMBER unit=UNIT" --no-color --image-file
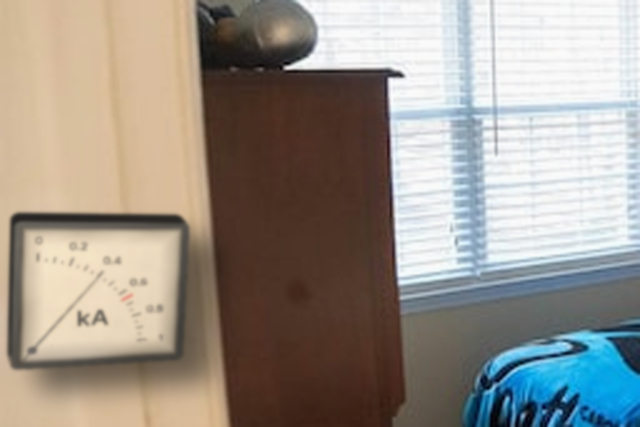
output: value=0.4 unit=kA
